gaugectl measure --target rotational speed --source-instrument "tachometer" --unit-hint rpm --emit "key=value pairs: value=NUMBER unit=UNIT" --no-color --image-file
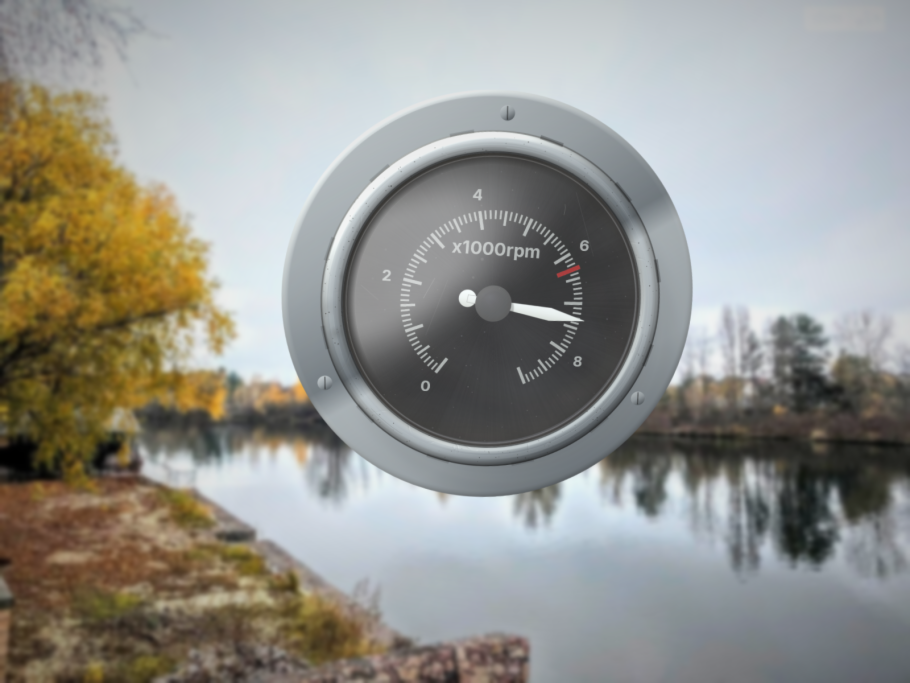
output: value=7300 unit=rpm
